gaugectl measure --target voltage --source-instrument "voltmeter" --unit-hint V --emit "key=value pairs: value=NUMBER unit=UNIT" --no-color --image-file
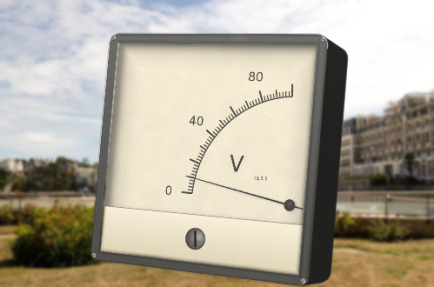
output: value=10 unit=V
